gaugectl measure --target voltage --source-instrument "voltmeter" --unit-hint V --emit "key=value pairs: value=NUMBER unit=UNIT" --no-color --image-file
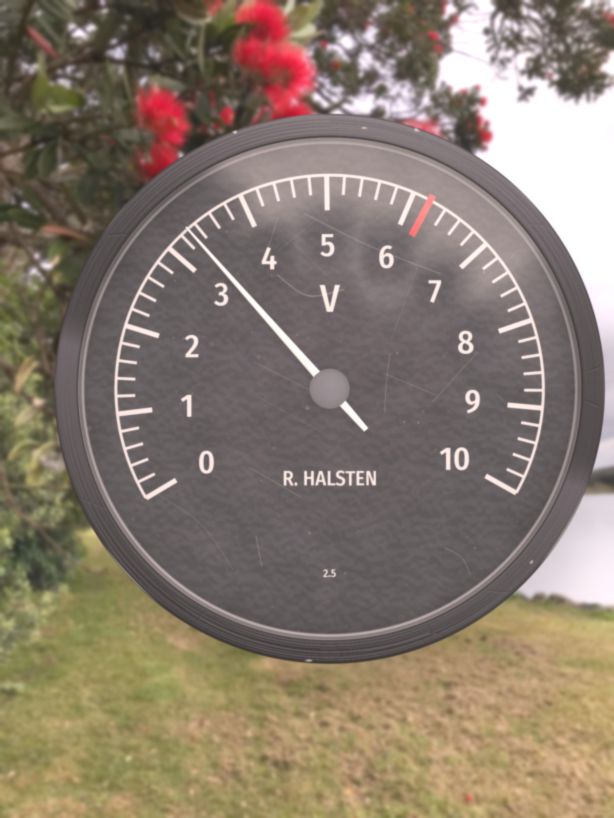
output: value=3.3 unit=V
